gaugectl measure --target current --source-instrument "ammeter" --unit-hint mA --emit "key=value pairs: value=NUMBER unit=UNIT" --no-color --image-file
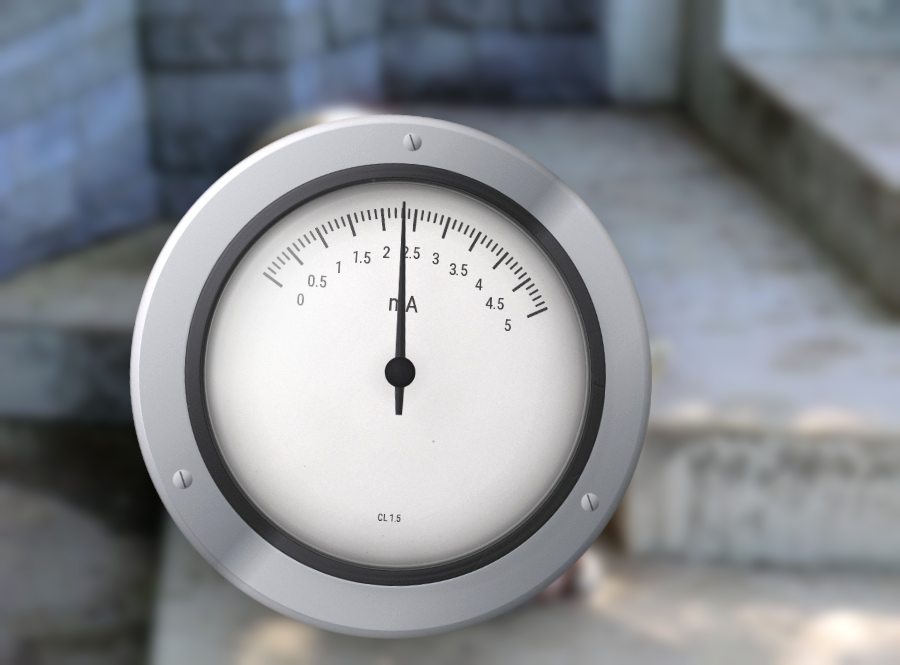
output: value=2.3 unit=mA
